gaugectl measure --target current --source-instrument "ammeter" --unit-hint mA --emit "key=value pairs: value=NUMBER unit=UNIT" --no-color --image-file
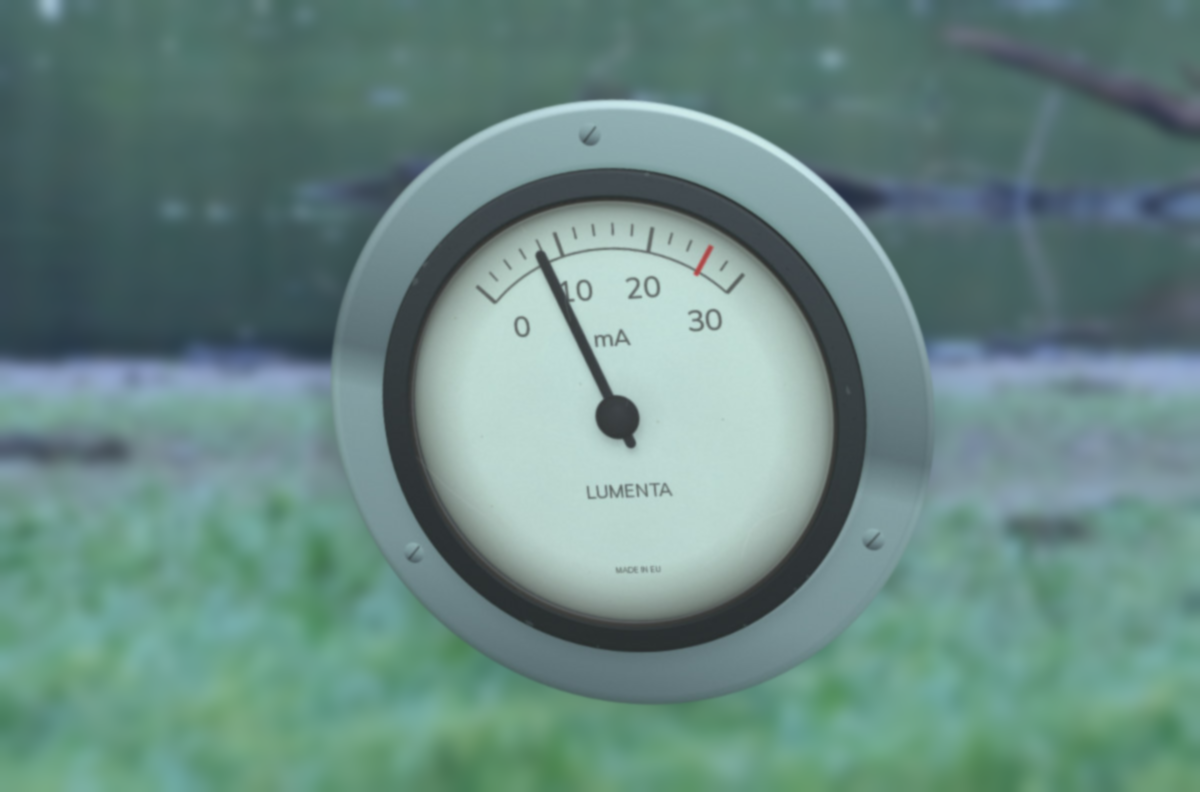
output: value=8 unit=mA
